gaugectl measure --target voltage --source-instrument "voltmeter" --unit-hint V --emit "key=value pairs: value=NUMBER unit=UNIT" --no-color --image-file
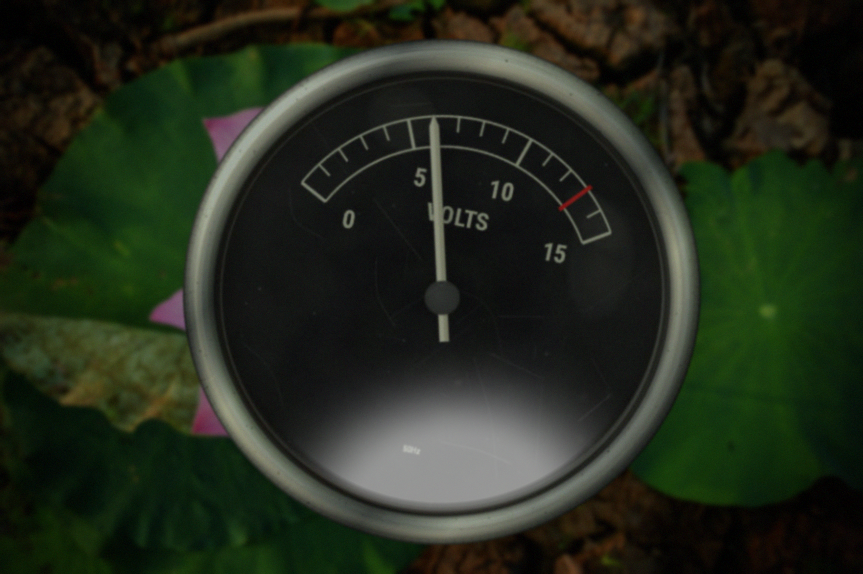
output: value=6 unit=V
